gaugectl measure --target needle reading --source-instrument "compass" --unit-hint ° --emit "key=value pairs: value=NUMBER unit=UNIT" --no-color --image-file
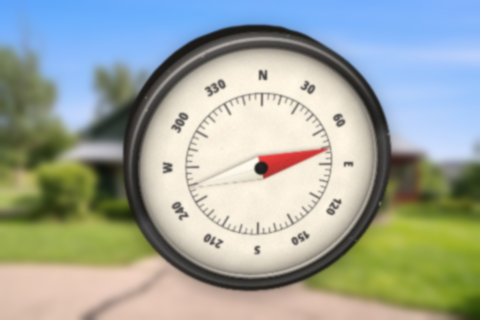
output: value=75 unit=°
